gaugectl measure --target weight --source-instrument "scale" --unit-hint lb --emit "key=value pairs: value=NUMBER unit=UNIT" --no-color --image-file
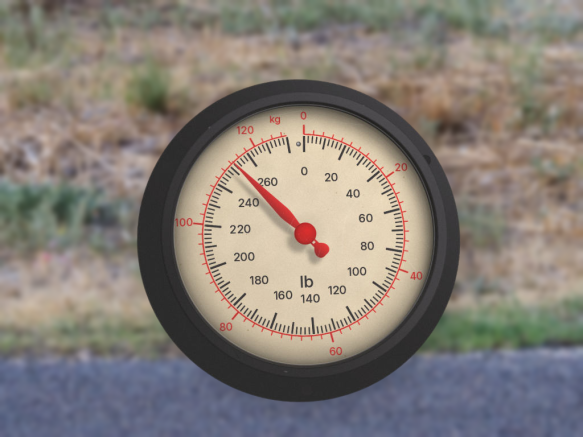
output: value=252 unit=lb
